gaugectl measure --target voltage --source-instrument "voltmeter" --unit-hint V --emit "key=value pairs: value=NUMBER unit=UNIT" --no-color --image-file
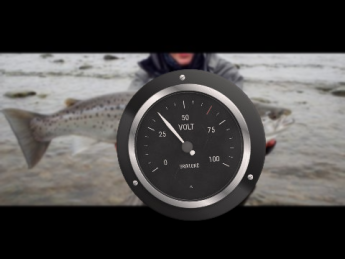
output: value=35 unit=V
